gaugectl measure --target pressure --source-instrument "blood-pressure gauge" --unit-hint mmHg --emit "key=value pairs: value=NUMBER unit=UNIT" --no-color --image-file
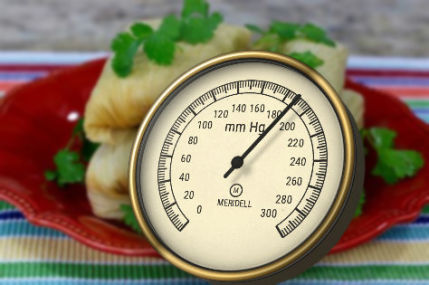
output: value=190 unit=mmHg
